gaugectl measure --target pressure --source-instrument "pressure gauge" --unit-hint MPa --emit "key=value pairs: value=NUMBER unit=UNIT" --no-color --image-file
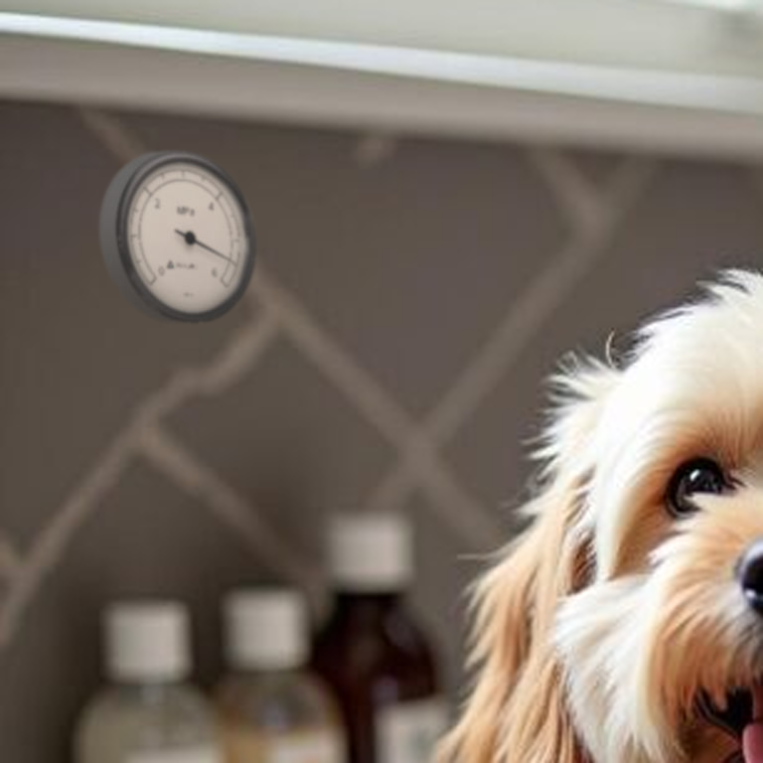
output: value=5.5 unit=MPa
